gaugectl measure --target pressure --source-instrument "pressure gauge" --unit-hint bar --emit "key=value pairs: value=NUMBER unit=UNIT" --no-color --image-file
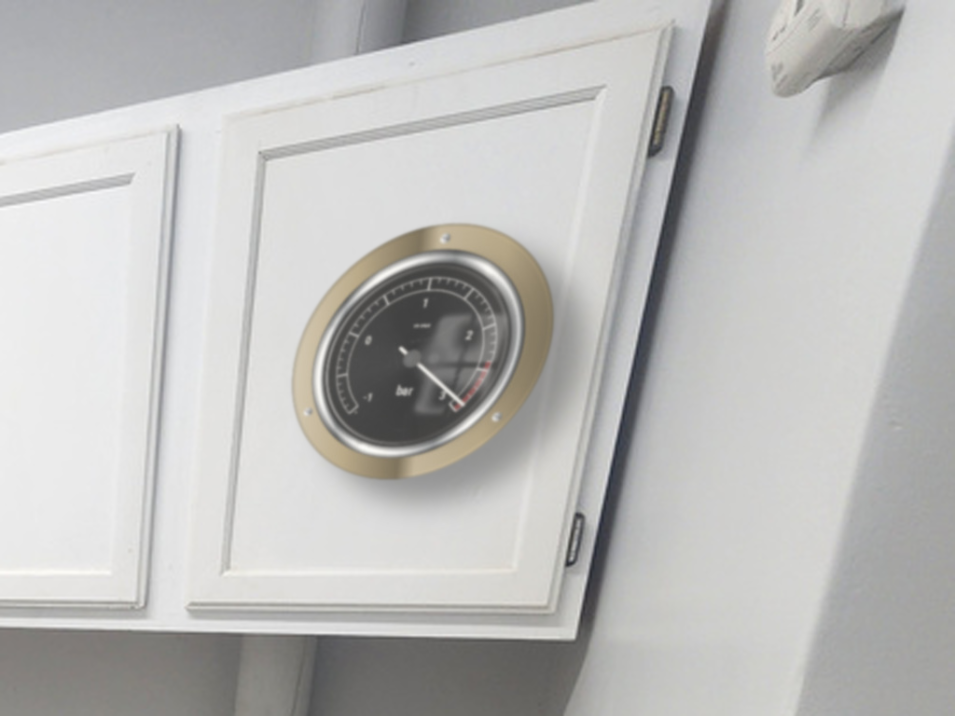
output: value=2.9 unit=bar
